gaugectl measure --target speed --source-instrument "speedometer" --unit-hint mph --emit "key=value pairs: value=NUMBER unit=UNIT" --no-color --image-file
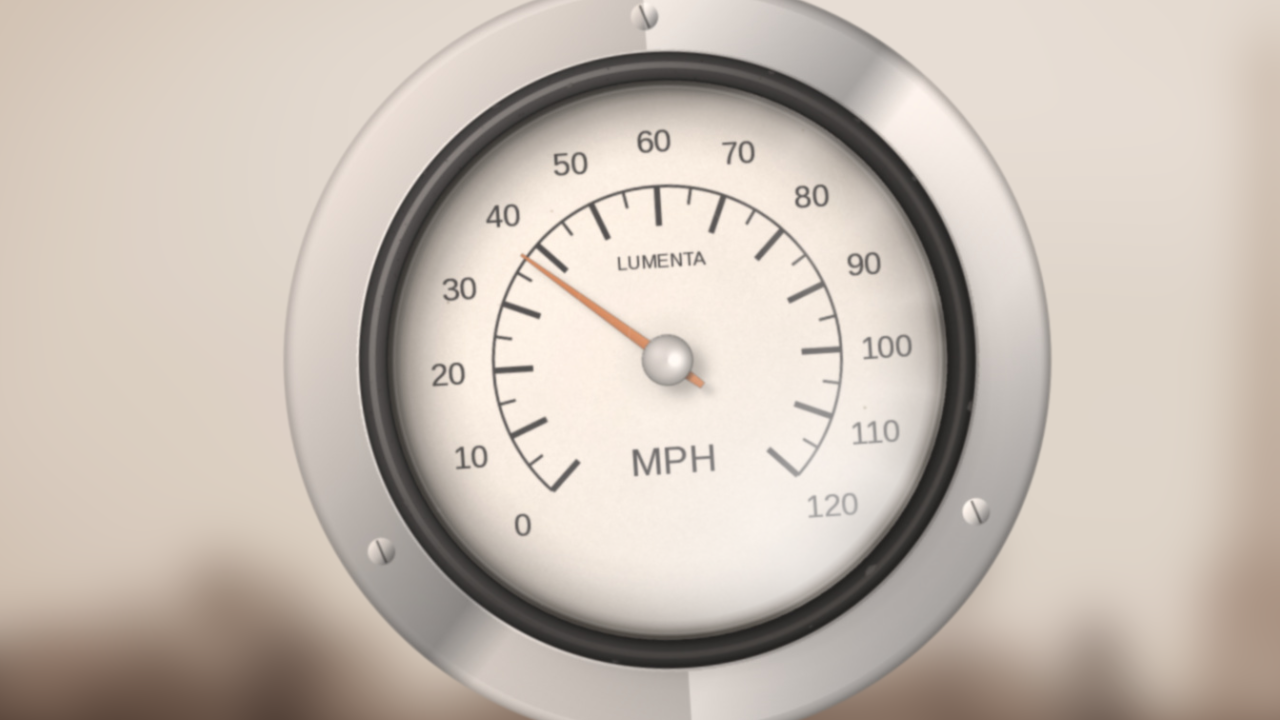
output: value=37.5 unit=mph
